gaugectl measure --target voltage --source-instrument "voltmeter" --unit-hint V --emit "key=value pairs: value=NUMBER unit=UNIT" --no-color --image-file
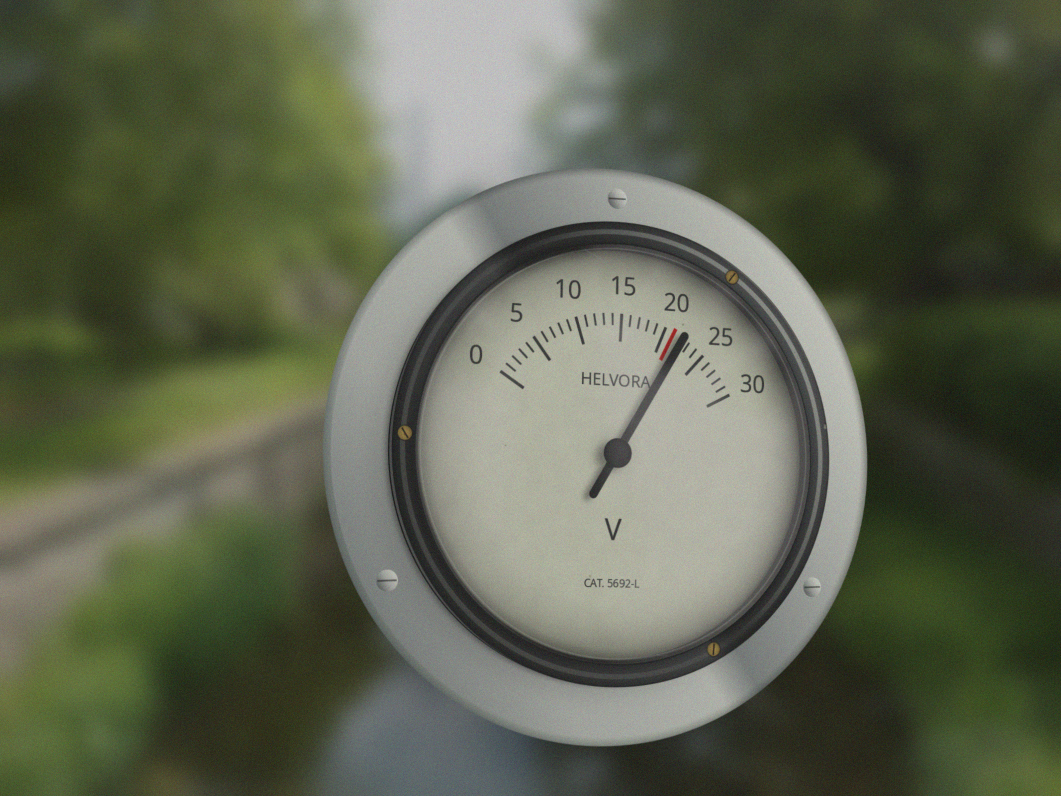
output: value=22 unit=V
